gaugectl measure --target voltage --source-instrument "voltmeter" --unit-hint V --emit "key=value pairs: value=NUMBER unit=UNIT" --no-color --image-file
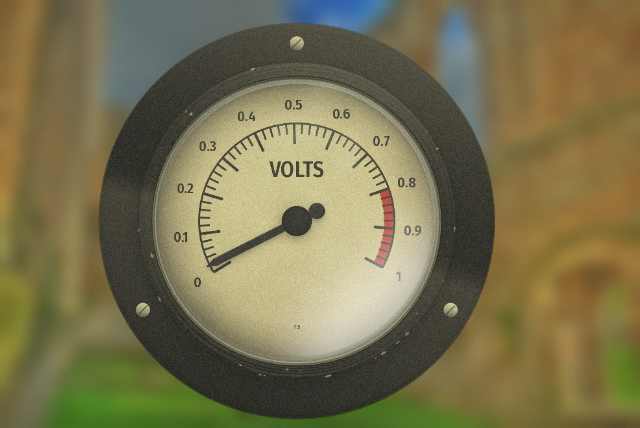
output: value=0.02 unit=V
